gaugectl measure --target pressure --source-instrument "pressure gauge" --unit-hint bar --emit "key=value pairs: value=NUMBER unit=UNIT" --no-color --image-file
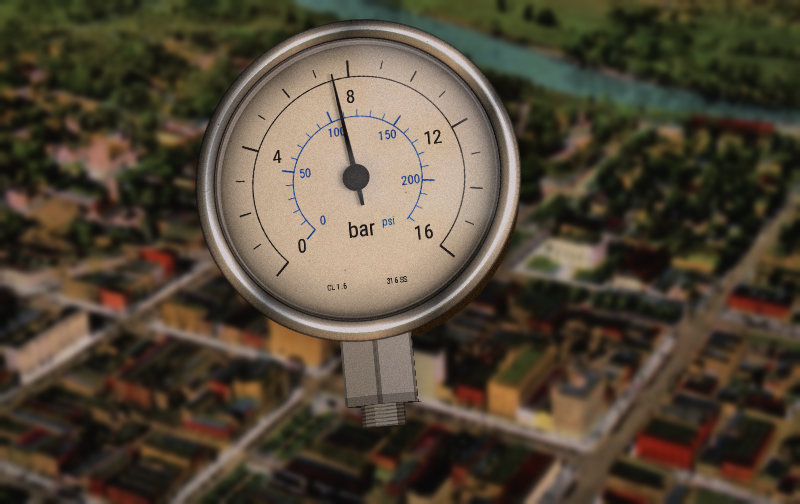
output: value=7.5 unit=bar
